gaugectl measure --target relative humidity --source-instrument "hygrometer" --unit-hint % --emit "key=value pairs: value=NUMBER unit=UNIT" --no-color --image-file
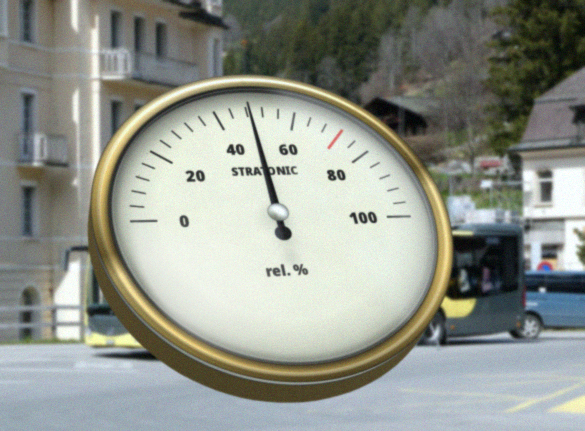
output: value=48 unit=%
